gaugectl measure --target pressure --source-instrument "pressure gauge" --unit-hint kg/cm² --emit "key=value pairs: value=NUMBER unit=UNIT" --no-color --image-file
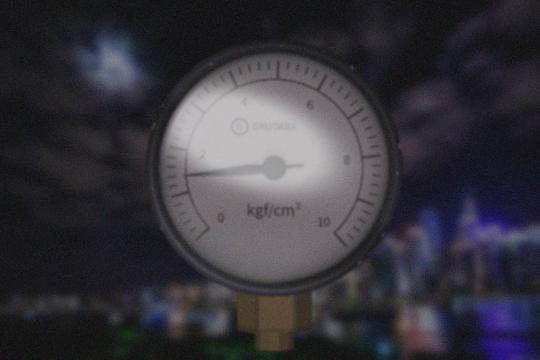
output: value=1.4 unit=kg/cm²
